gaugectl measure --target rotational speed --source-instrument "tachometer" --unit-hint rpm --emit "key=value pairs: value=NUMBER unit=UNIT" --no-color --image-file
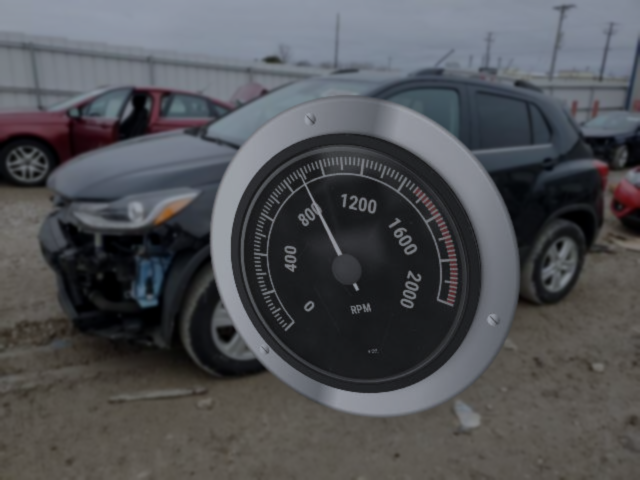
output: value=900 unit=rpm
